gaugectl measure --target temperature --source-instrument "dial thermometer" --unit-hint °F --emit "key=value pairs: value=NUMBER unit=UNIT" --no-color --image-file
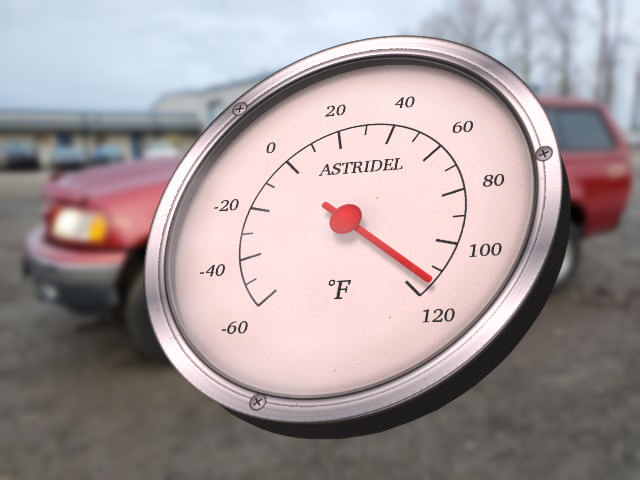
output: value=115 unit=°F
